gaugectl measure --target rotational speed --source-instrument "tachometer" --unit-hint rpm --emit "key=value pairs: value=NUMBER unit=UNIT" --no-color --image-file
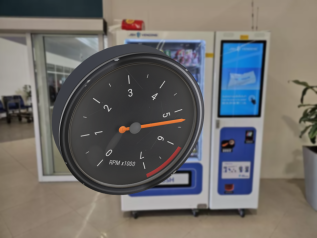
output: value=5250 unit=rpm
